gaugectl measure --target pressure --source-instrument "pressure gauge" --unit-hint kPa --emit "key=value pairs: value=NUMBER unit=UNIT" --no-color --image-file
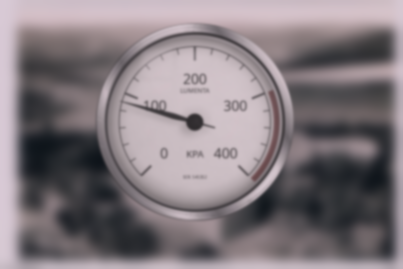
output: value=90 unit=kPa
